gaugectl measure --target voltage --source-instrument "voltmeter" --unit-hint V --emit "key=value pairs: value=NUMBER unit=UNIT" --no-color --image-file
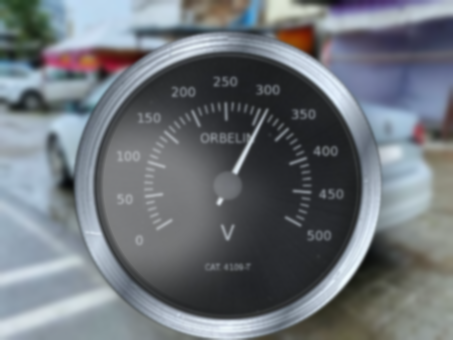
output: value=310 unit=V
